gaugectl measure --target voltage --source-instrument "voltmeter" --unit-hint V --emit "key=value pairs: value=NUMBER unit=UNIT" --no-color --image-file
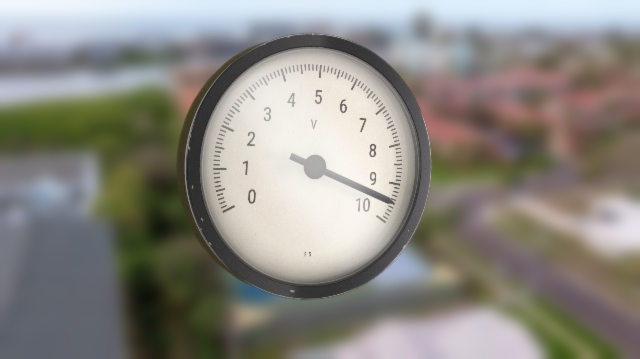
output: value=9.5 unit=V
